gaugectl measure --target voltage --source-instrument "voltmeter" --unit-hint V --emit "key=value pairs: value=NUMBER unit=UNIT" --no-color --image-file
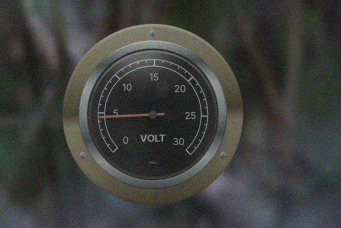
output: value=4.5 unit=V
